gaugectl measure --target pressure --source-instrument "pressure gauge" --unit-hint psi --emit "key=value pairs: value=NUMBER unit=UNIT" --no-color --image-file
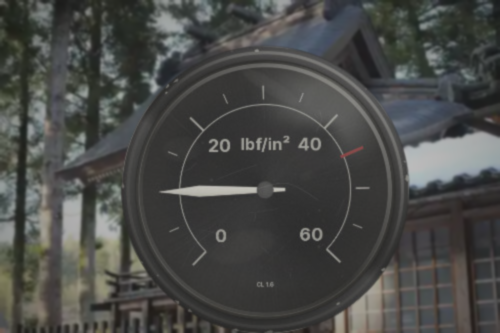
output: value=10 unit=psi
